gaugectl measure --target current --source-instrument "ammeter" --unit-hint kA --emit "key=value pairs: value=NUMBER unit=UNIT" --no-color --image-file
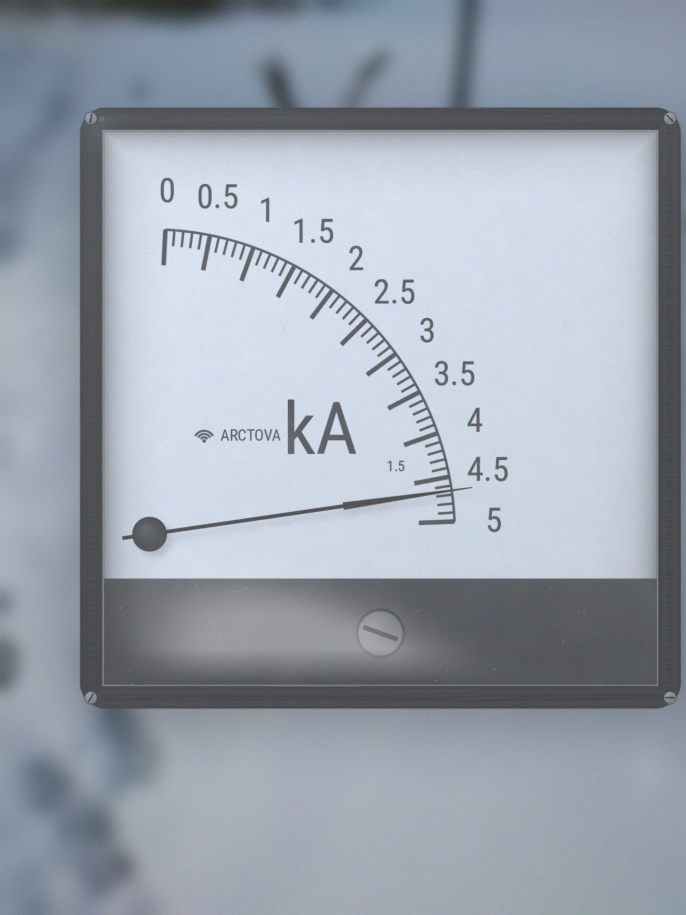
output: value=4.65 unit=kA
